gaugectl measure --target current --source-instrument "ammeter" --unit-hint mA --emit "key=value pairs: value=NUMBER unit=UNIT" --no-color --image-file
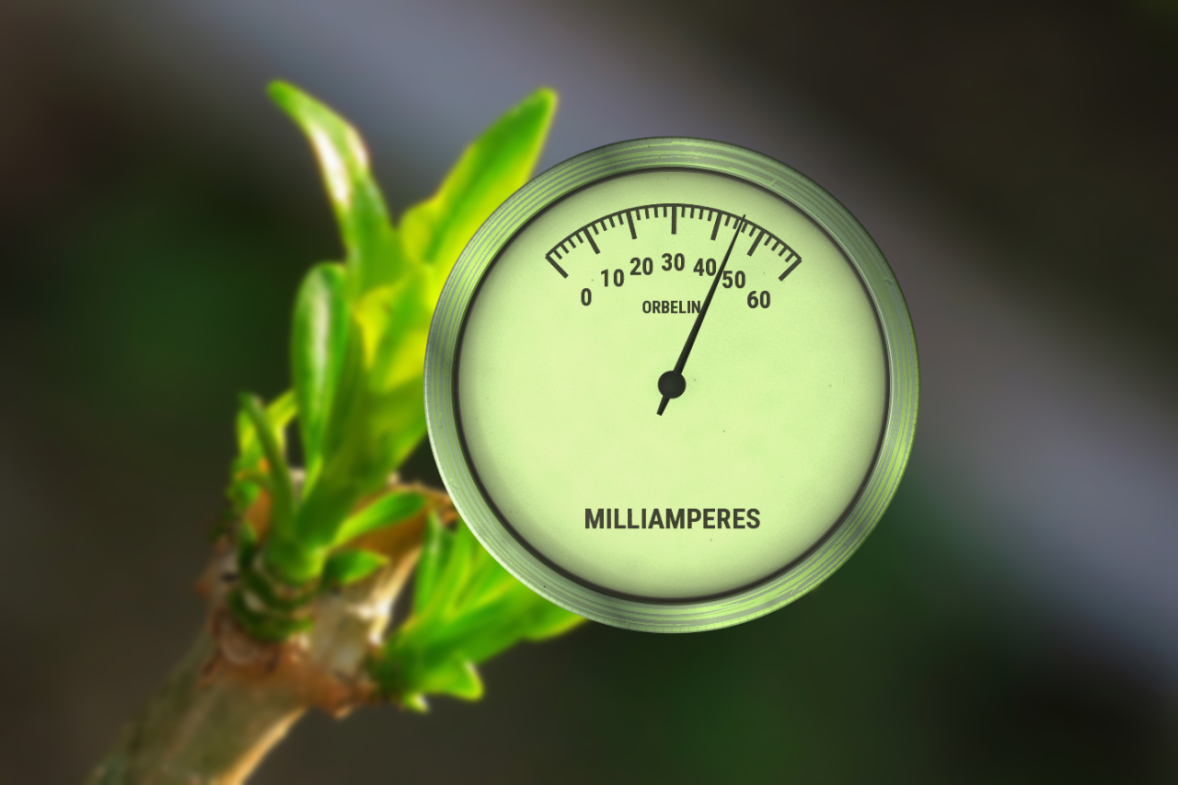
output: value=45 unit=mA
